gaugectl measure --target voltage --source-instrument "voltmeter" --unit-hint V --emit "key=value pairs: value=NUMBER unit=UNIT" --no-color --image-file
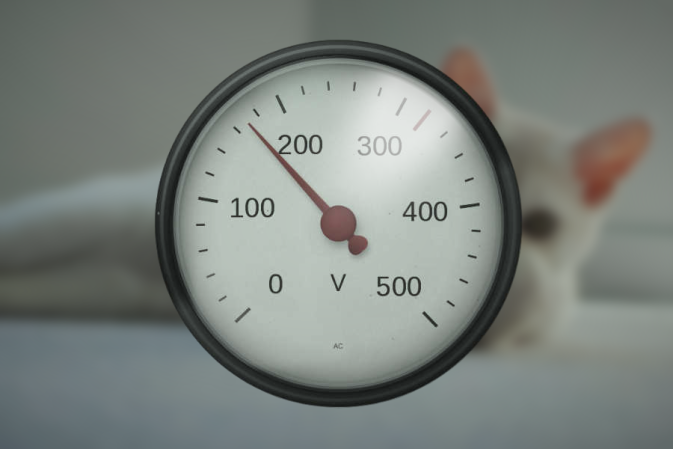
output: value=170 unit=V
